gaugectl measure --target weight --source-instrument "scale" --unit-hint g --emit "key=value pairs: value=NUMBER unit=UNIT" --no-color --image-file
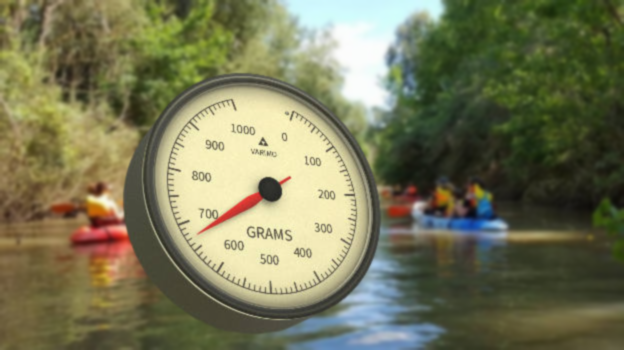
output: value=670 unit=g
